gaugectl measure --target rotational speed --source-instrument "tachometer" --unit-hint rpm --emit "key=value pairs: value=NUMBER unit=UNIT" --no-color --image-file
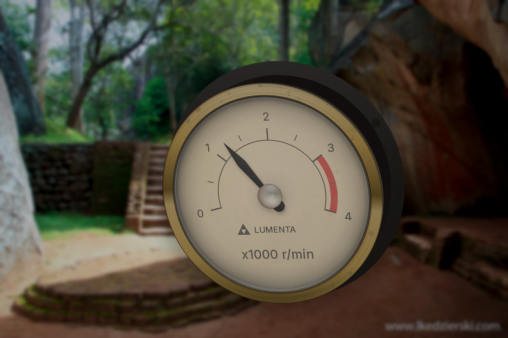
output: value=1250 unit=rpm
